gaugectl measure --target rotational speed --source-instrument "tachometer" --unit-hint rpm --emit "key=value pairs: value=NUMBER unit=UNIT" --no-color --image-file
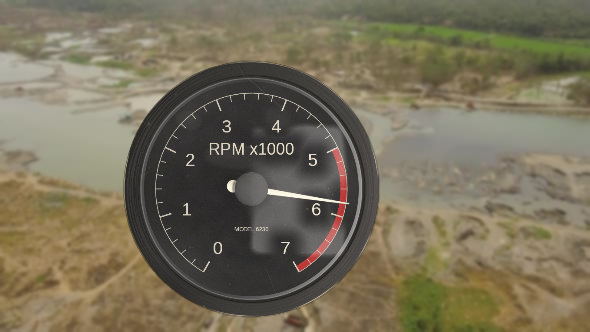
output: value=5800 unit=rpm
